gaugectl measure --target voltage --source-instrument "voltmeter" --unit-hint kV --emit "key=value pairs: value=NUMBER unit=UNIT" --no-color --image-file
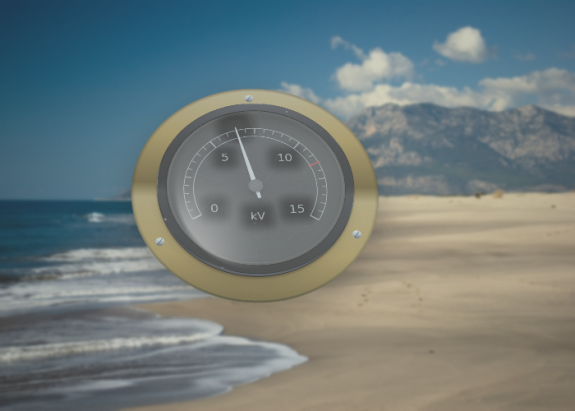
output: value=6.5 unit=kV
